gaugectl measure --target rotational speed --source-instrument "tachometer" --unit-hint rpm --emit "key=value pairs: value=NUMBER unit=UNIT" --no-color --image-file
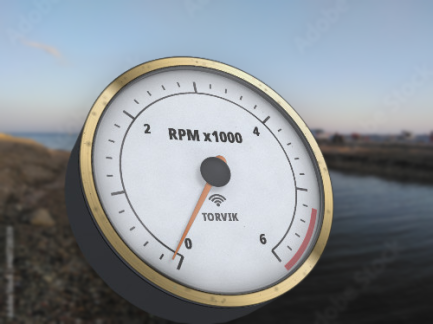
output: value=100 unit=rpm
